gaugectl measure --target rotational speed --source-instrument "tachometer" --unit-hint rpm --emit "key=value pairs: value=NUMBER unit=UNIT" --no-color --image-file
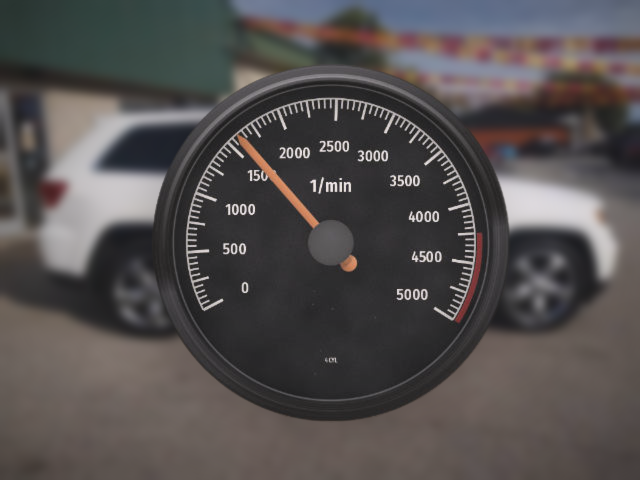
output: value=1600 unit=rpm
